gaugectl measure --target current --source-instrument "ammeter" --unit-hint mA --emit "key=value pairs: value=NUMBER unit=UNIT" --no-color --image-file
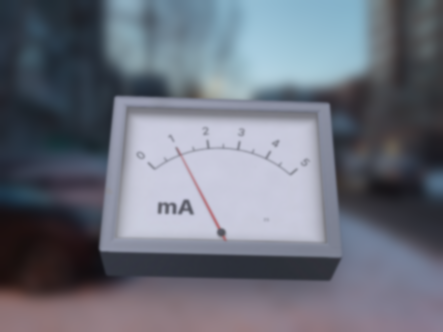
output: value=1 unit=mA
